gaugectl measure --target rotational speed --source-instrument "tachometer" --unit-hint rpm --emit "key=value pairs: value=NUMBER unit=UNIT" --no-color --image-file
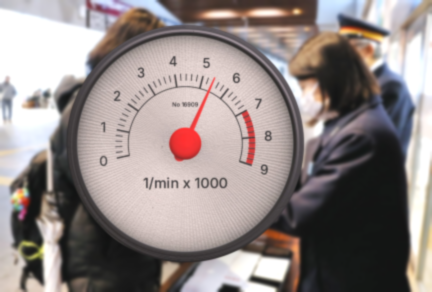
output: value=5400 unit=rpm
